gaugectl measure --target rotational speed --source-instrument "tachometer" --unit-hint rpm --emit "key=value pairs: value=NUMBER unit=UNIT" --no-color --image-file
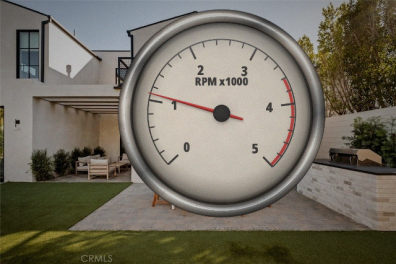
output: value=1100 unit=rpm
